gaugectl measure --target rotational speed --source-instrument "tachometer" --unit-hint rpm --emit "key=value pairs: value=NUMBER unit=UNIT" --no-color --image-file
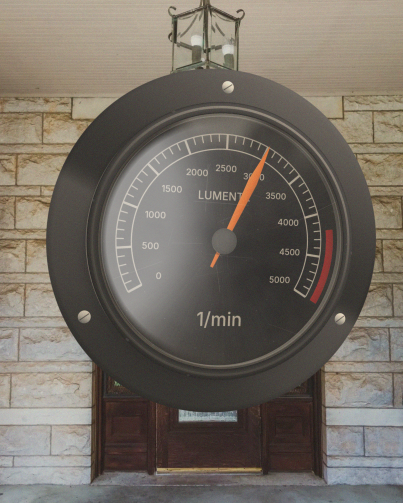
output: value=3000 unit=rpm
